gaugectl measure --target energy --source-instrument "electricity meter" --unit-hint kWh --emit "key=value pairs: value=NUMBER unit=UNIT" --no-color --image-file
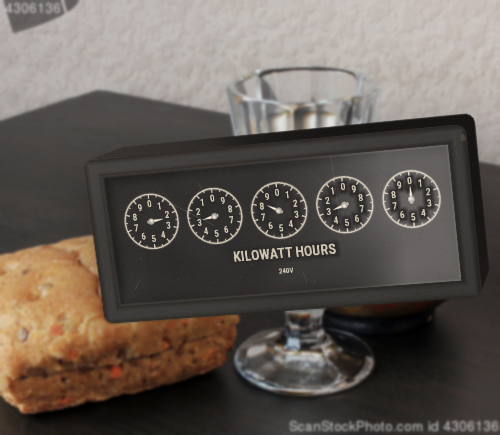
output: value=22830 unit=kWh
